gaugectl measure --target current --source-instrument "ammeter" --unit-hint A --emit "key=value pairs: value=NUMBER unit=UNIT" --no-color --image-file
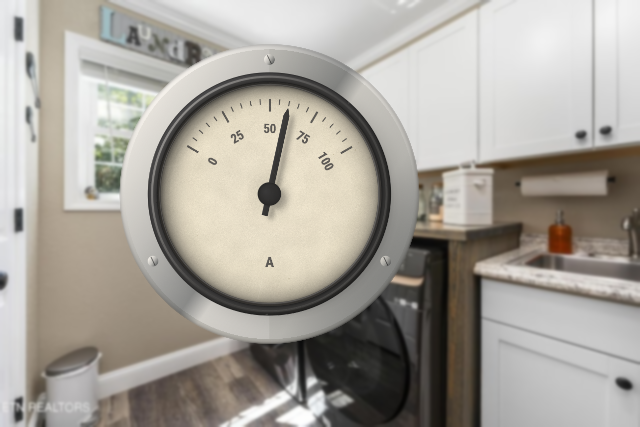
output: value=60 unit=A
